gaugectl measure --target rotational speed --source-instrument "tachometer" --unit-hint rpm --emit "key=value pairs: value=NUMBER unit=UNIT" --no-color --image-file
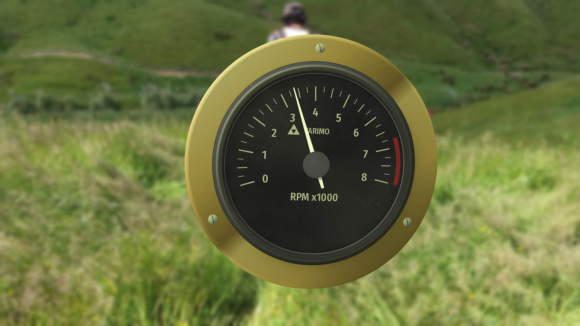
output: value=3375 unit=rpm
